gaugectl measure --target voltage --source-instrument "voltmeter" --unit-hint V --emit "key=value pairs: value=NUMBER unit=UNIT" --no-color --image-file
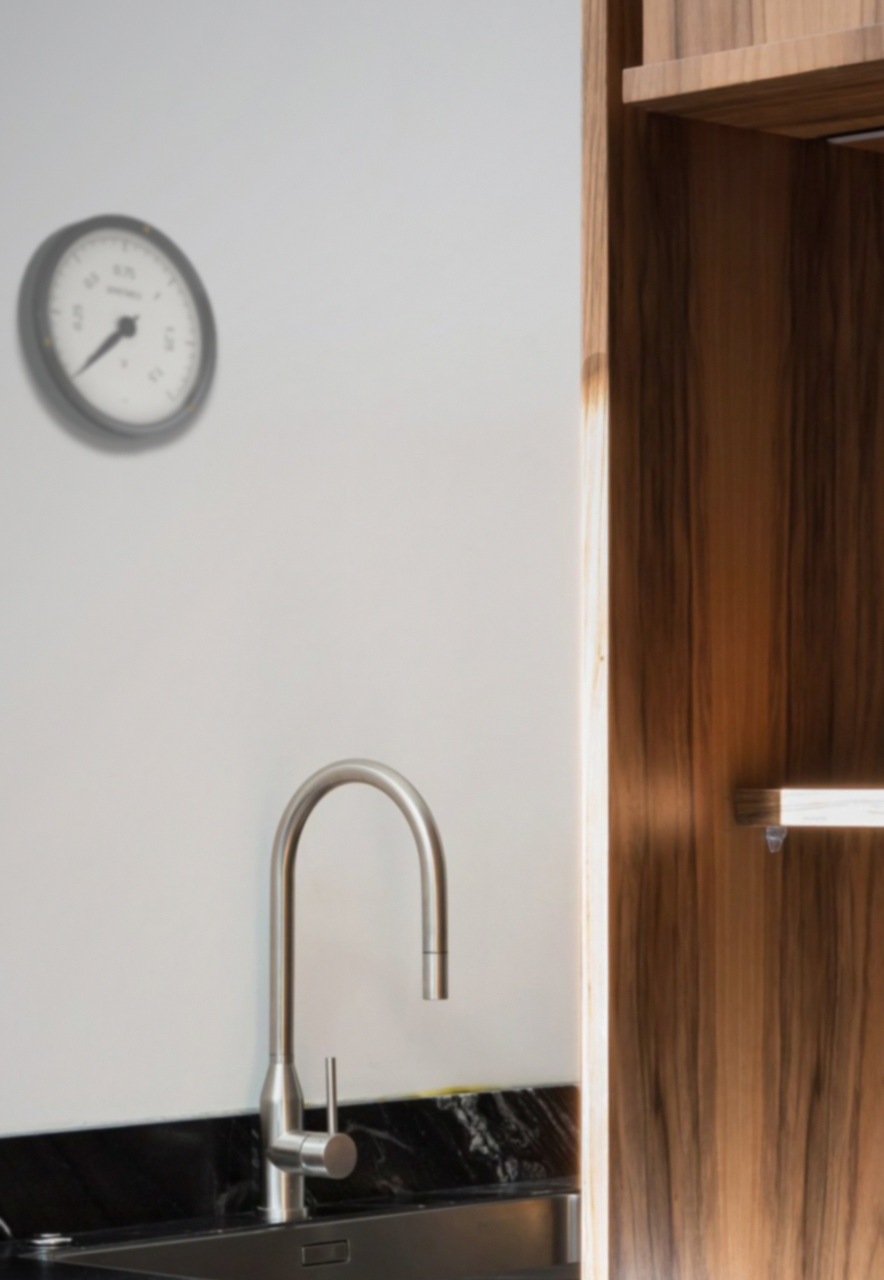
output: value=0 unit=V
